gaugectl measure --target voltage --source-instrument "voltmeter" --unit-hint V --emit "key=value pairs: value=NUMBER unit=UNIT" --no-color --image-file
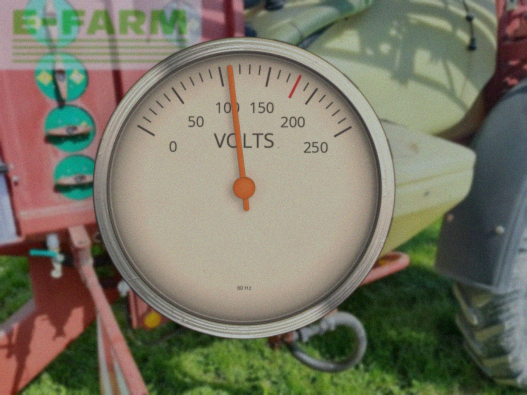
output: value=110 unit=V
